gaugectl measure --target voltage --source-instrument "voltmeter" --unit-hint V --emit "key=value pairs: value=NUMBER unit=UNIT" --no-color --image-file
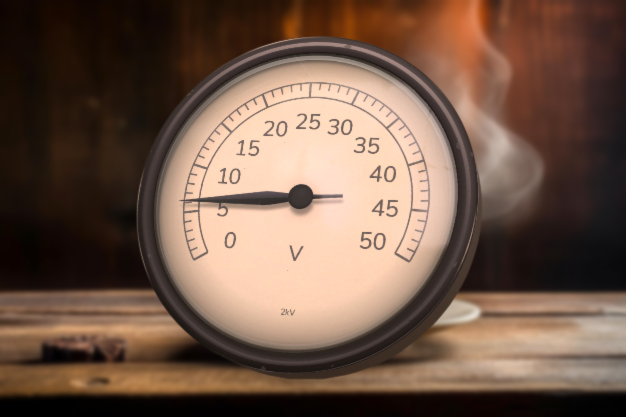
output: value=6 unit=V
